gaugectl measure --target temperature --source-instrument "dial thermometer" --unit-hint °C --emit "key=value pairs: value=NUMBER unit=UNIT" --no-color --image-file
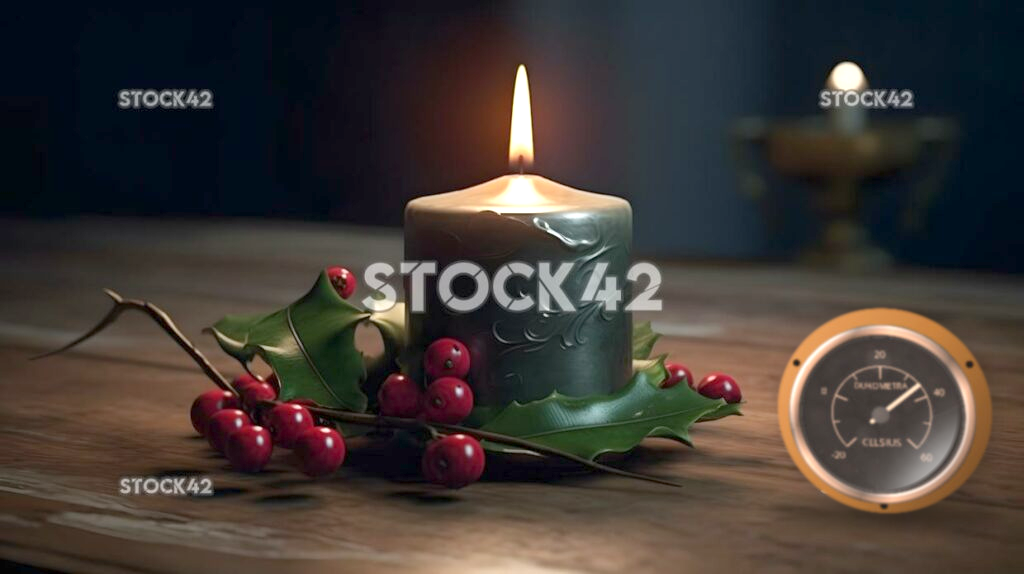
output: value=35 unit=°C
